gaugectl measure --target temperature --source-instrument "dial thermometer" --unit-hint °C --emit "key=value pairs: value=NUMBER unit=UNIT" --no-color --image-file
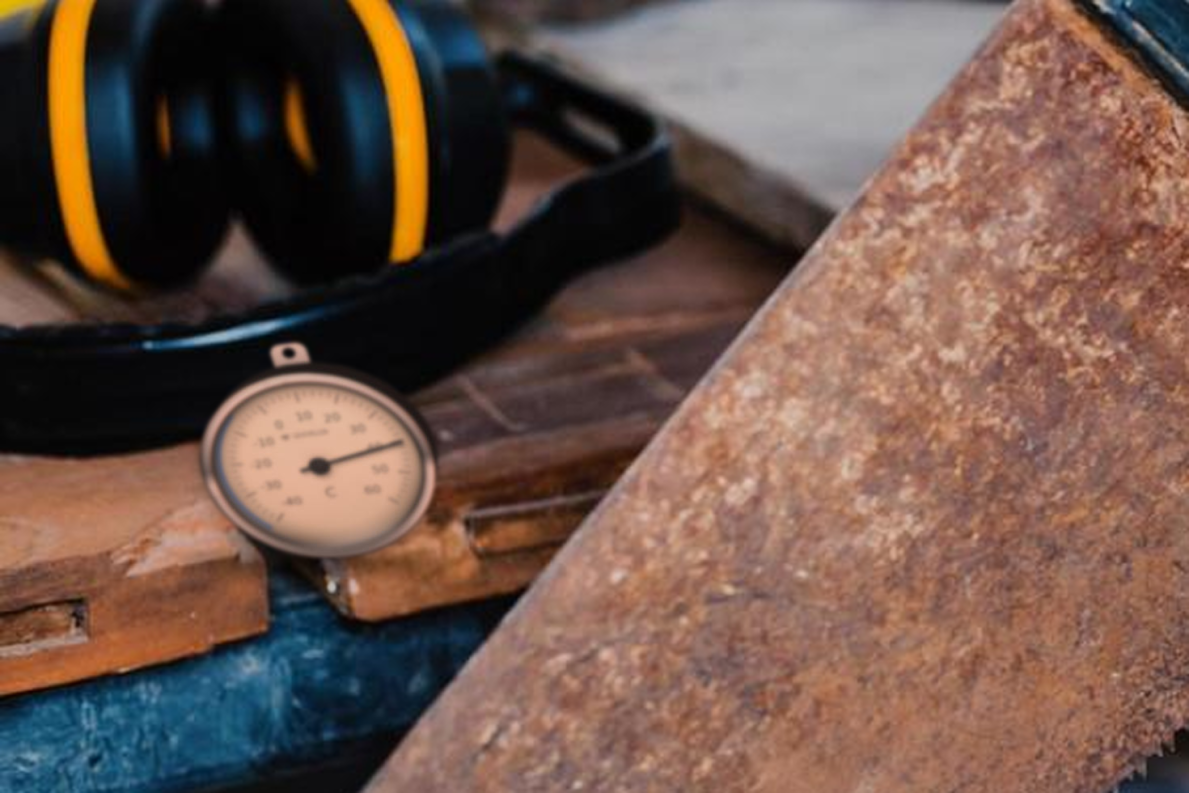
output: value=40 unit=°C
